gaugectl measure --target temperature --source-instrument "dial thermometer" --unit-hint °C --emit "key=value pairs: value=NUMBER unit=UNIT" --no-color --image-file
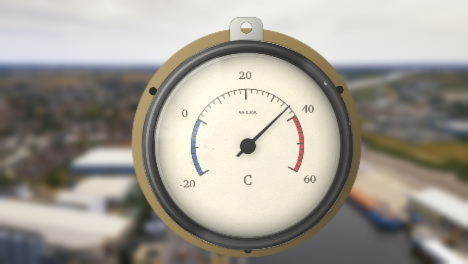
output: value=36 unit=°C
